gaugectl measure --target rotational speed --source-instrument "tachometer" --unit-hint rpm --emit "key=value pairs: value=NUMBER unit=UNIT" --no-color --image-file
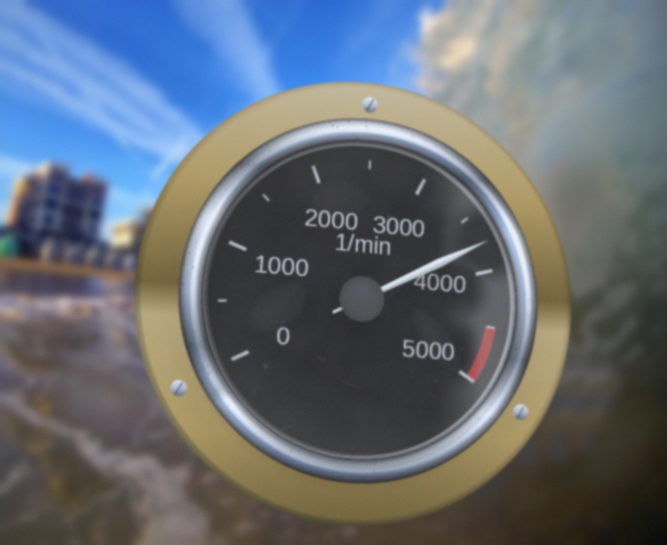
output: value=3750 unit=rpm
